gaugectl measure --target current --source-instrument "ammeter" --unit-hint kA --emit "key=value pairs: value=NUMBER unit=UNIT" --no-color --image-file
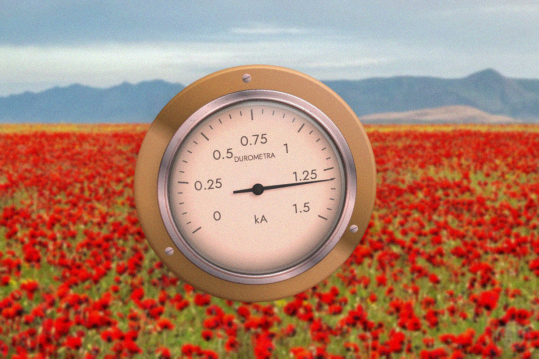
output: value=1.3 unit=kA
